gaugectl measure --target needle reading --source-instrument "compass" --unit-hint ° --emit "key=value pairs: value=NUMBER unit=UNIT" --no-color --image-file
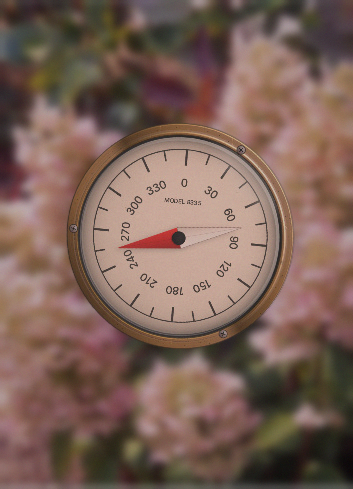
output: value=255 unit=°
